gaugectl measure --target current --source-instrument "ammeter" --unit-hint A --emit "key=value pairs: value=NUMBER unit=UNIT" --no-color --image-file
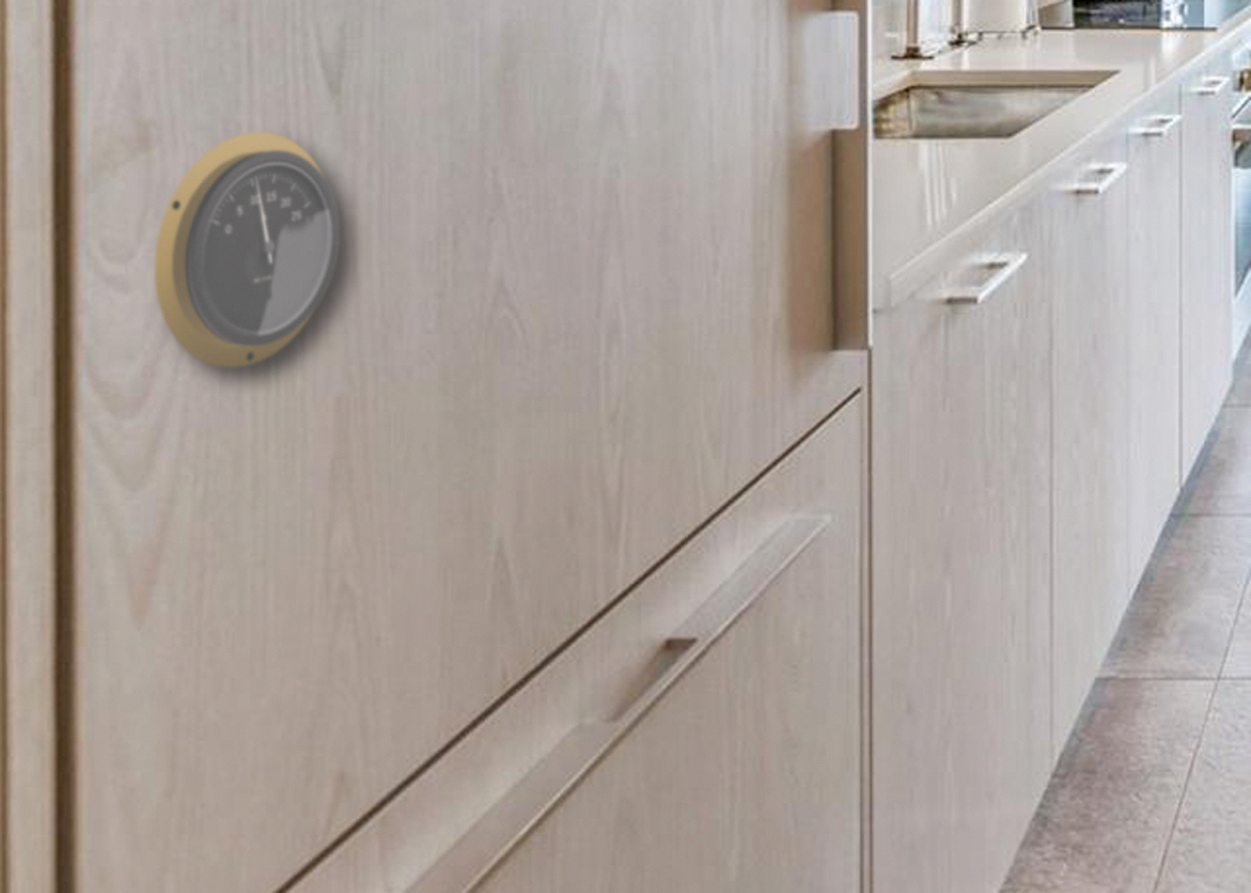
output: value=10 unit=A
